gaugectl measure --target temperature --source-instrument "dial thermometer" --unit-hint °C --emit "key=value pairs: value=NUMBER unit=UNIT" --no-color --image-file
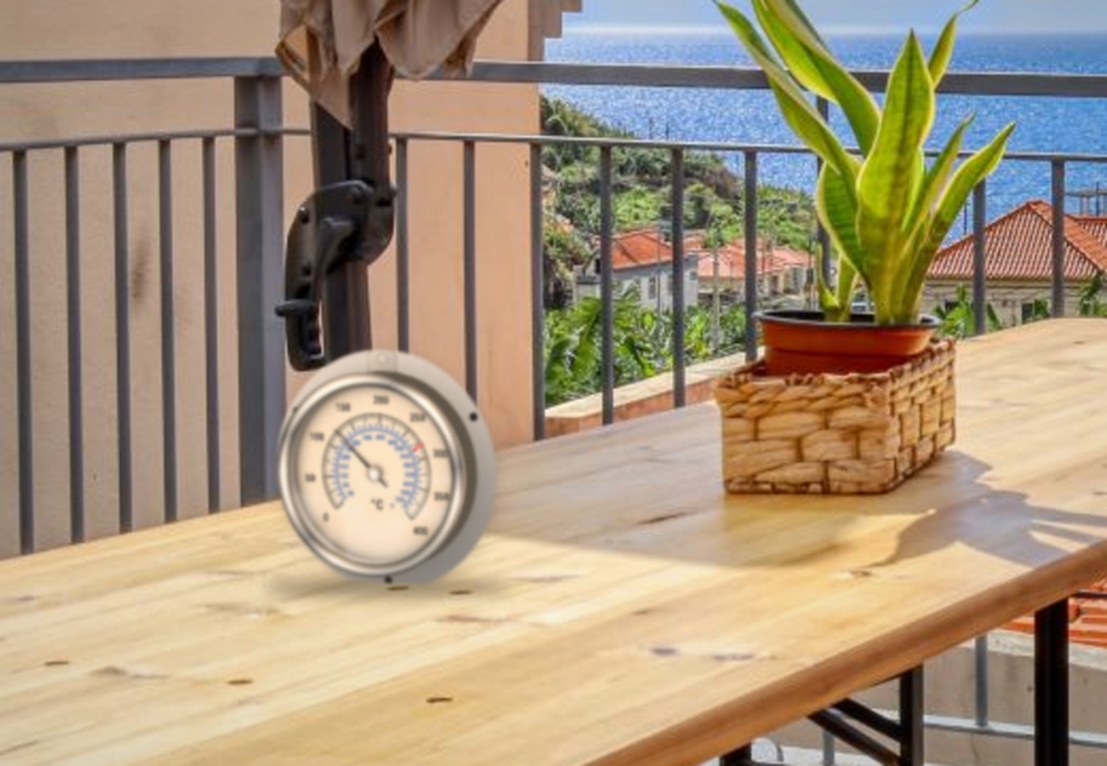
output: value=125 unit=°C
